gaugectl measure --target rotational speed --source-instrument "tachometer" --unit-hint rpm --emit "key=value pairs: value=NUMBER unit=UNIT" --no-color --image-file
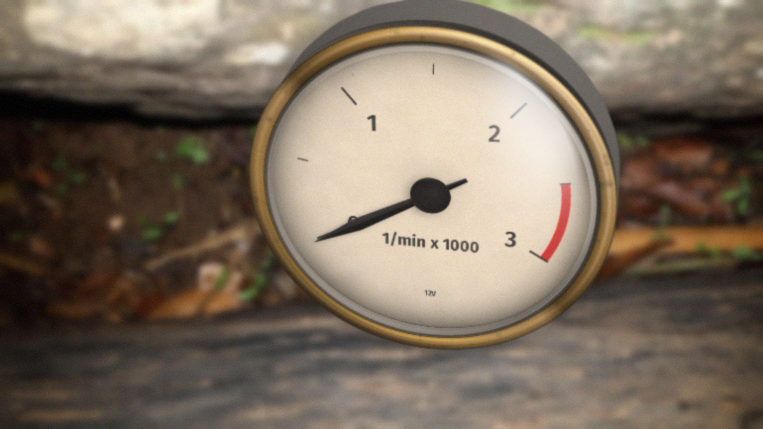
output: value=0 unit=rpm
